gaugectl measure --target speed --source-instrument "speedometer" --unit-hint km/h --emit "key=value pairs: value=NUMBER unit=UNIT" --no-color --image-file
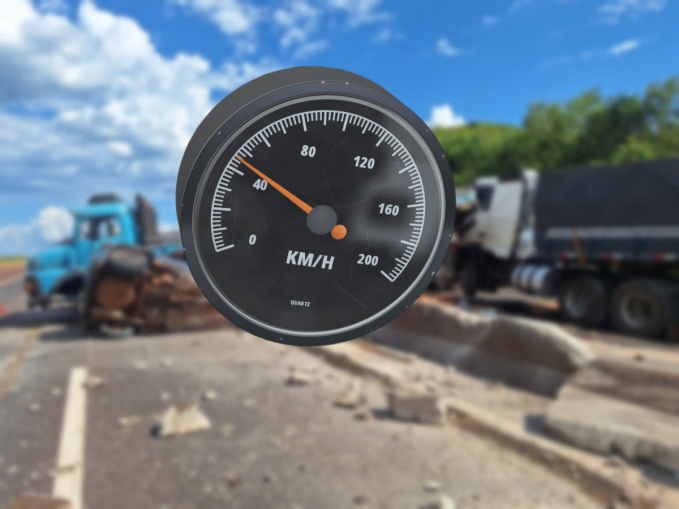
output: value=46 unit=km/h
